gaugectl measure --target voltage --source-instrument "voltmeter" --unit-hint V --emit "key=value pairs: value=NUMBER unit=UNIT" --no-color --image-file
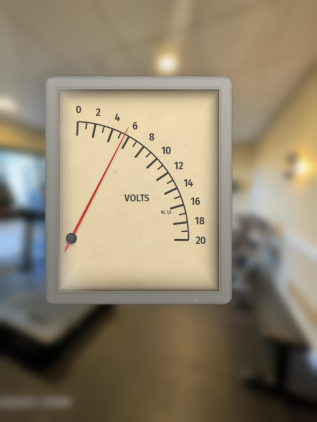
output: value=5.5 unit=V
